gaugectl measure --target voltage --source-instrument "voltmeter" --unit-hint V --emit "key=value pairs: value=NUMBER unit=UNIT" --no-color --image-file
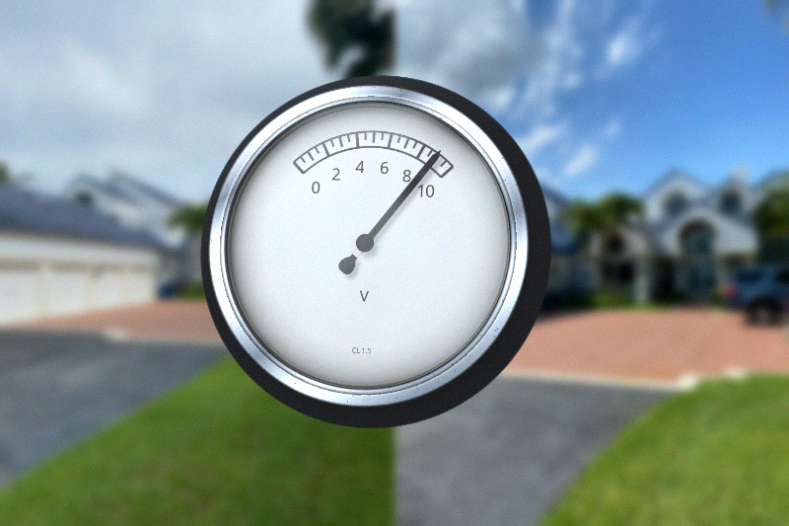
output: value=9 unit=V
